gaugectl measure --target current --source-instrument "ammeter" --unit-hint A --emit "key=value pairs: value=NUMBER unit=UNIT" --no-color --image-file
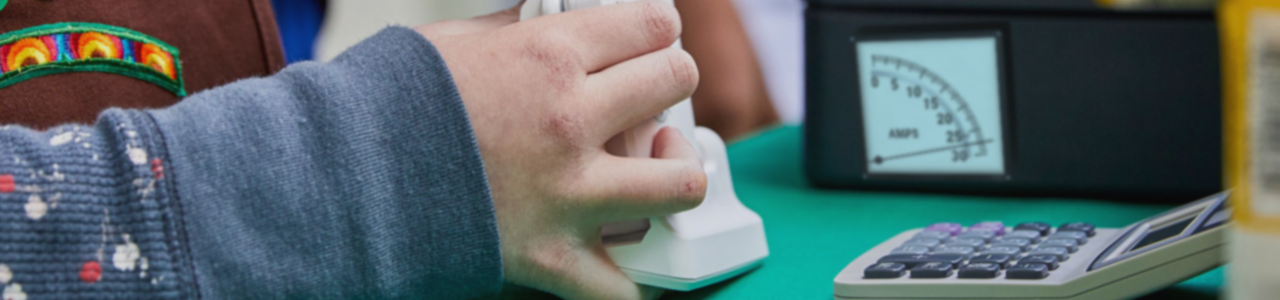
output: value=27.5 unit=A
